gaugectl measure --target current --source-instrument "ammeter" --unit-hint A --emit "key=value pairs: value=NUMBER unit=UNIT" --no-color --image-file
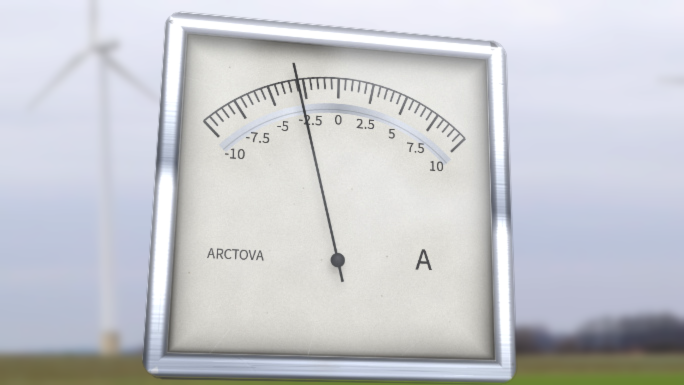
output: value=-3 unit=A
